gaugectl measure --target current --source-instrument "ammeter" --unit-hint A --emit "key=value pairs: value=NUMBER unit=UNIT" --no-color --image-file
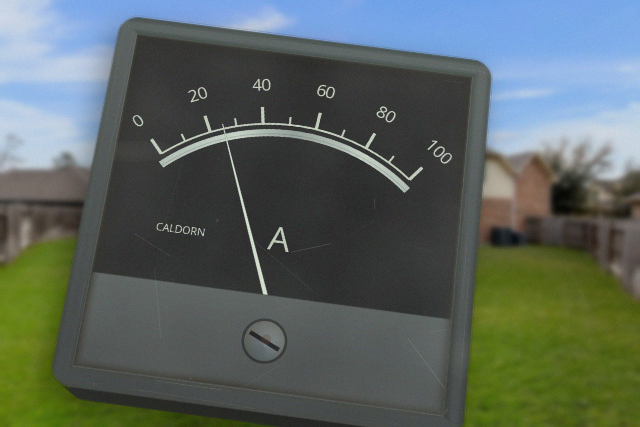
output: value=25 unit=A
